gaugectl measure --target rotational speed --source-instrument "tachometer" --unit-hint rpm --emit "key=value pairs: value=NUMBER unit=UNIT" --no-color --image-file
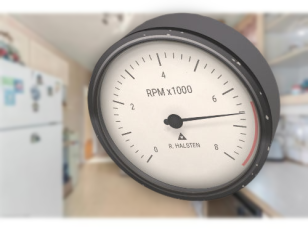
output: value=6600 unit=rpm
